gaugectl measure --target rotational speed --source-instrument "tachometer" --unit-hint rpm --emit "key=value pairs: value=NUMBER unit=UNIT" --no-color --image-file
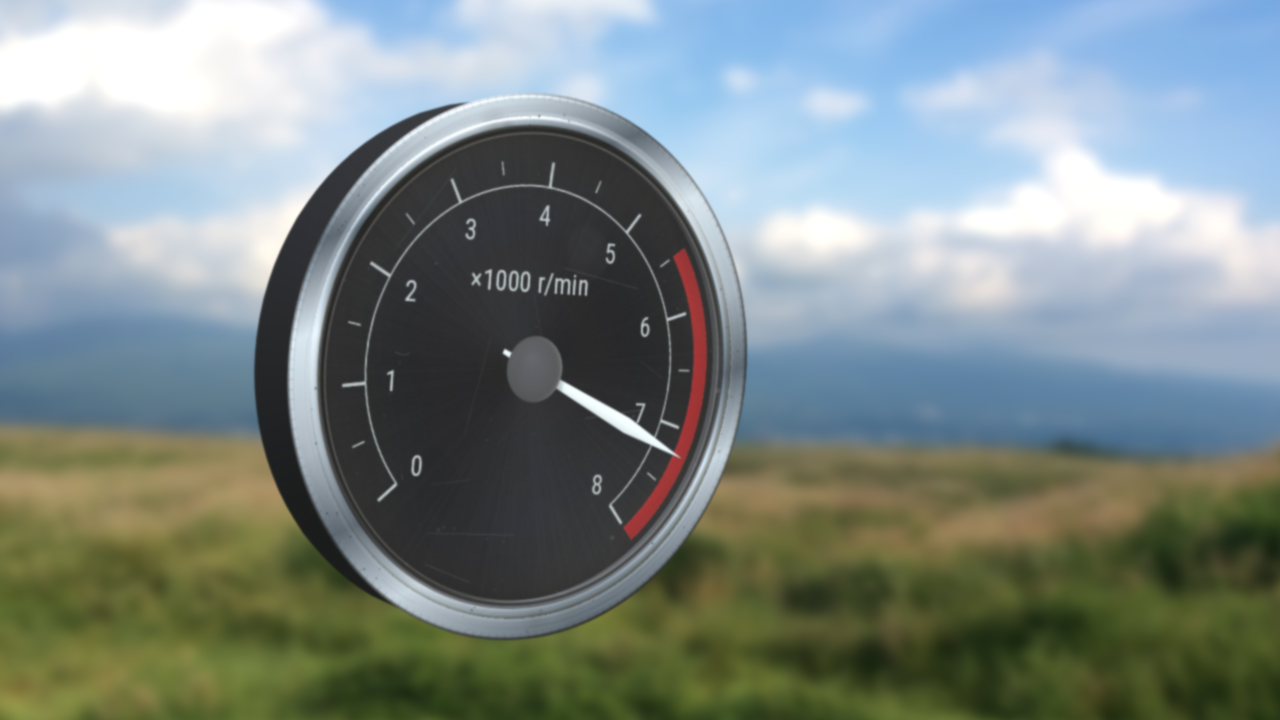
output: value=7250 unit=rpm
